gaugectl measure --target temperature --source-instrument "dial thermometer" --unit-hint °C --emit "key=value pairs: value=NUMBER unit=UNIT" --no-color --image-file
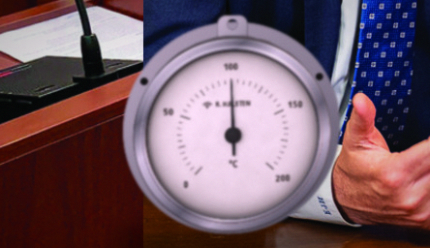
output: value=100 unit=°C
